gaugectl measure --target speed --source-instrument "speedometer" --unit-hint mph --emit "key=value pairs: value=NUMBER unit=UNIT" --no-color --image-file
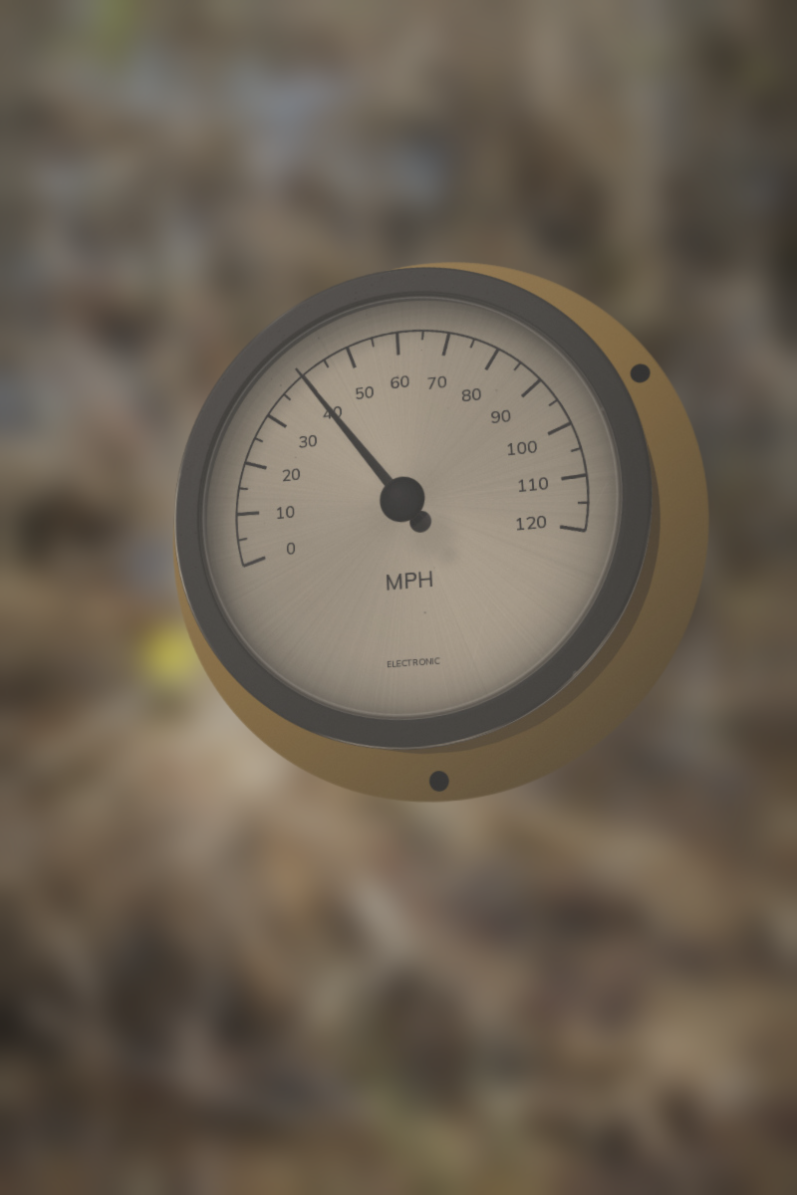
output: value=40 unit=mph
